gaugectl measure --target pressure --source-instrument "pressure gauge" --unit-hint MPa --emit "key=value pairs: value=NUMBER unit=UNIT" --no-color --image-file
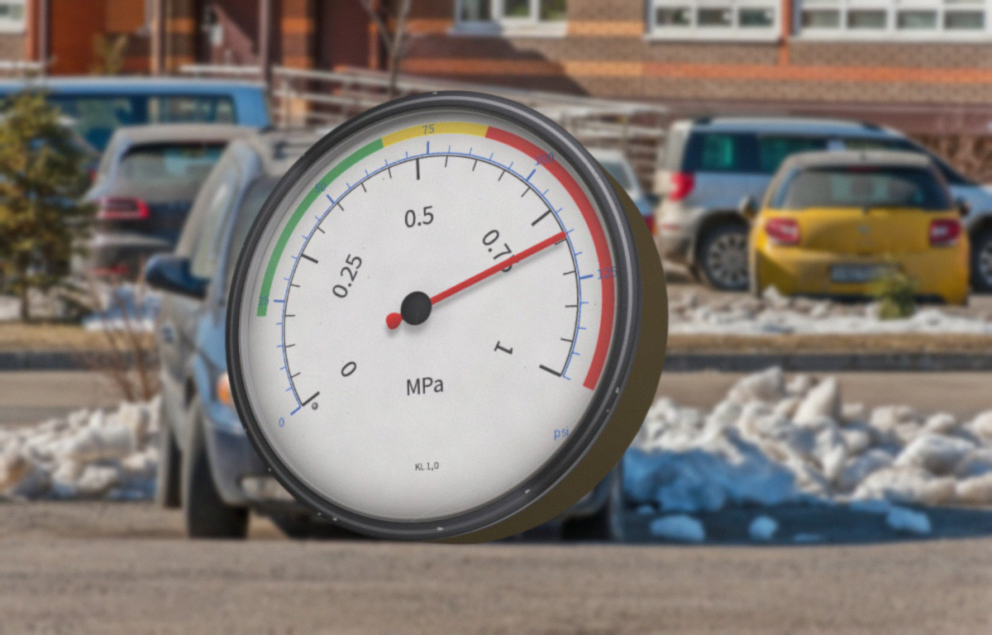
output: value=0.8 unit=MPa
